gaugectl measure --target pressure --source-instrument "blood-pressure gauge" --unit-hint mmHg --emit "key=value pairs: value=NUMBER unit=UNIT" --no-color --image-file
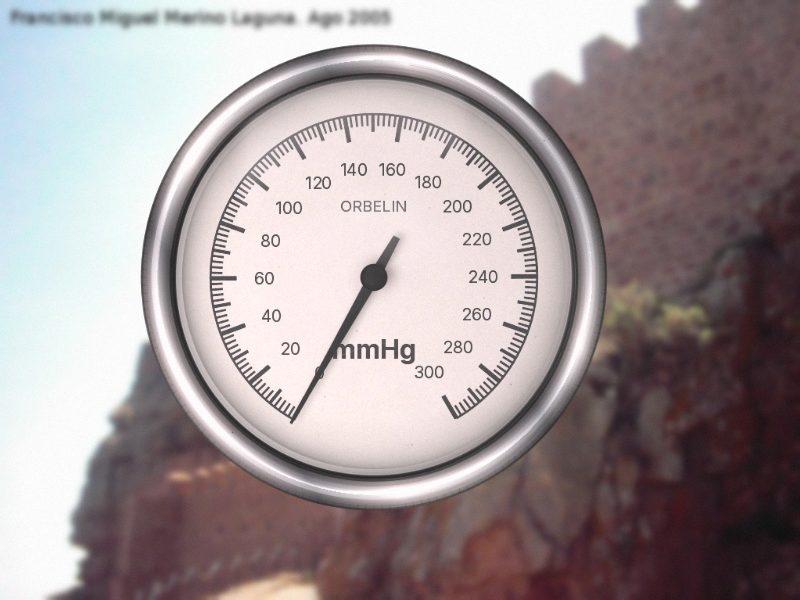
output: value=0 unit=mmHg
